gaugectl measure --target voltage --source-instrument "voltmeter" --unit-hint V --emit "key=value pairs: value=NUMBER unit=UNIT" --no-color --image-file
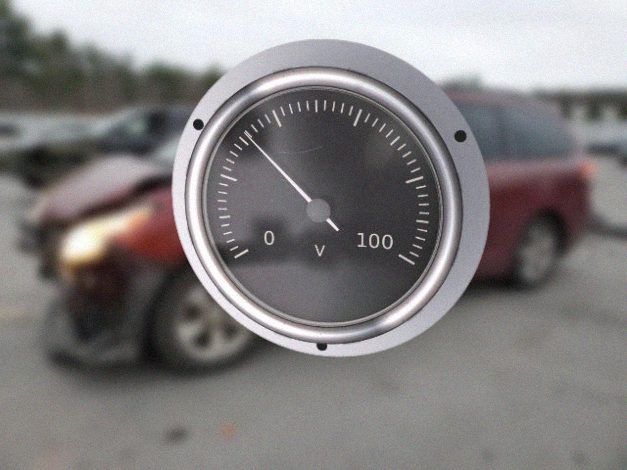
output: value=32 unit=V
